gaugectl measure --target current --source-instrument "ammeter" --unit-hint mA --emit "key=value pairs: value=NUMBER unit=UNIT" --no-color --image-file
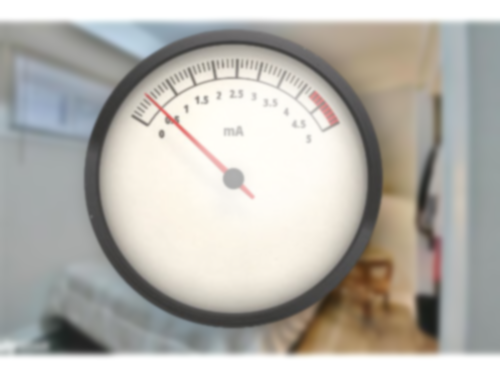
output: value=0.5 unit=mA
